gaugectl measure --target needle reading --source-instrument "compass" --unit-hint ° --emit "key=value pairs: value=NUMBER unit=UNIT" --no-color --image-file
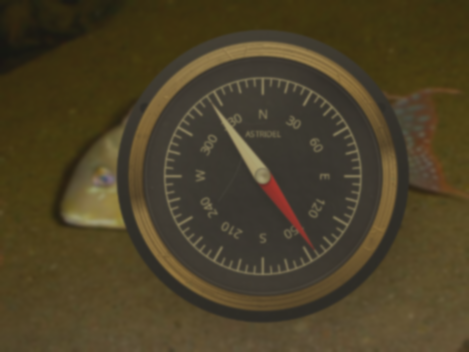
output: value=145 unit=°
